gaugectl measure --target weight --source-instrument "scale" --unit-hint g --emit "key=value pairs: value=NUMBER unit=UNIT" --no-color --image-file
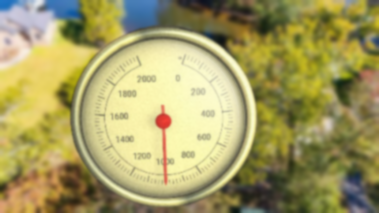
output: value=1000 unit=g
